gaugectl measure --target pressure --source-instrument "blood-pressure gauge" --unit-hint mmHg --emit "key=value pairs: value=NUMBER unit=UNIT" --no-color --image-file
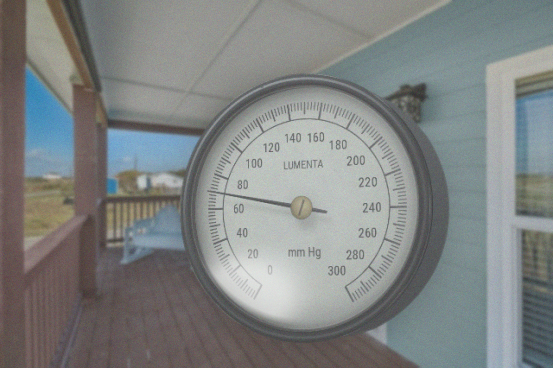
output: value=70 unit=mmHg
